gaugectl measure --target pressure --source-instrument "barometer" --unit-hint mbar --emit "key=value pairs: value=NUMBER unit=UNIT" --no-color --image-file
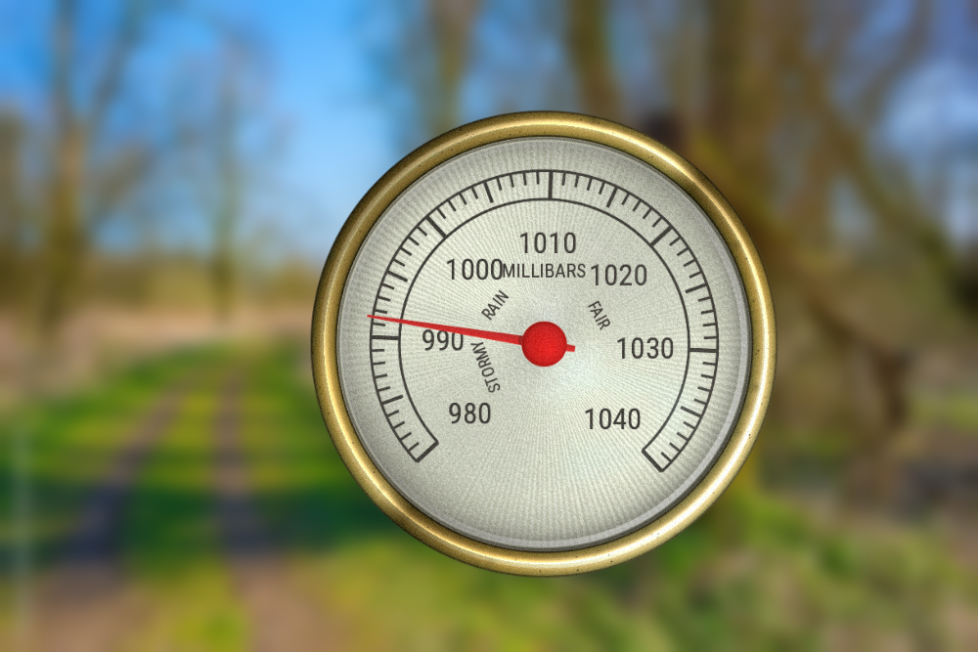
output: value=991.5 unit=mbar
